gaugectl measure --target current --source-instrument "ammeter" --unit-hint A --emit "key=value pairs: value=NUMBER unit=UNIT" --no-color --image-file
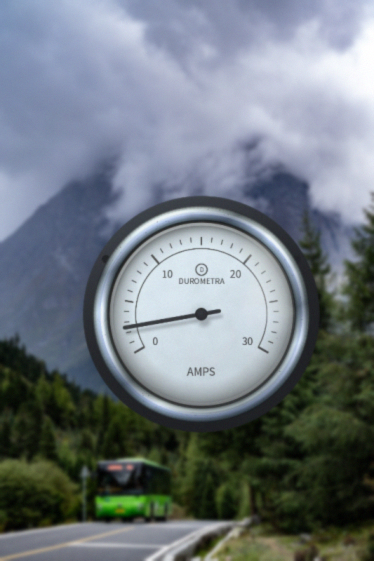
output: value=2.5 unit=A
